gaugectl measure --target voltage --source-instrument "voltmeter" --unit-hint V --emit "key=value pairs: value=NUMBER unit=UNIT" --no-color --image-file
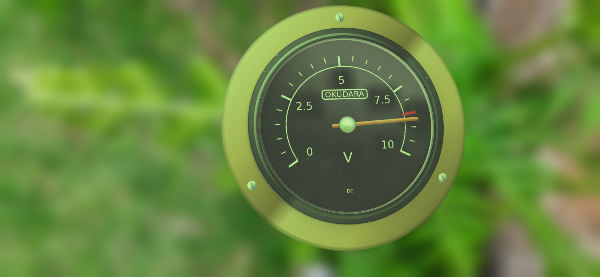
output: value=8.75 unit=V
